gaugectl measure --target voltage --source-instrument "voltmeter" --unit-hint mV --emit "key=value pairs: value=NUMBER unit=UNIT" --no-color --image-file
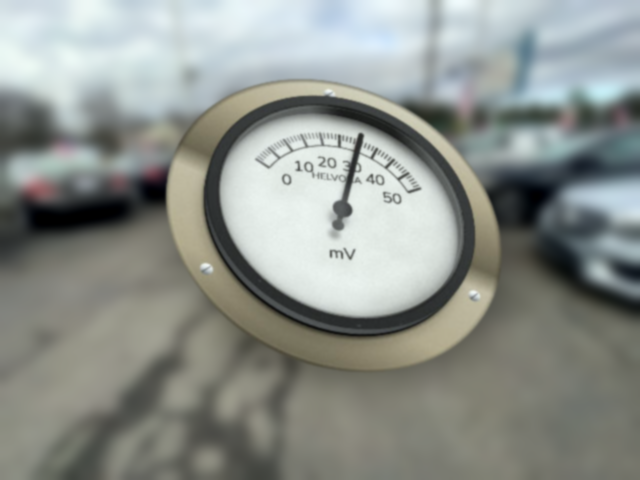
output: value=30 unit=mV
